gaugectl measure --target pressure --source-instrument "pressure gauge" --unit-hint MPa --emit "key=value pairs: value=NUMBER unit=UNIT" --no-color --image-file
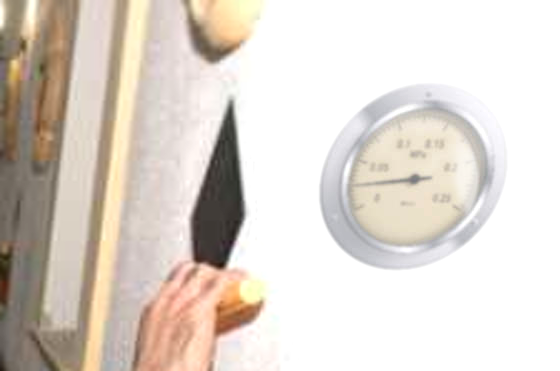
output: value=0.025 unit=MPa
